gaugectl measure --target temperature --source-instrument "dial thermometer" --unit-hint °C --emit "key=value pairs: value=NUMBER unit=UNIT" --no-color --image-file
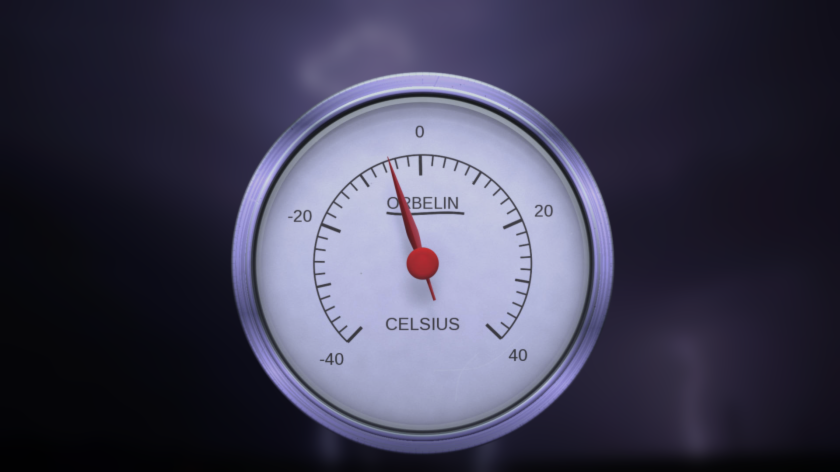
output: value=-5 unit=°C
